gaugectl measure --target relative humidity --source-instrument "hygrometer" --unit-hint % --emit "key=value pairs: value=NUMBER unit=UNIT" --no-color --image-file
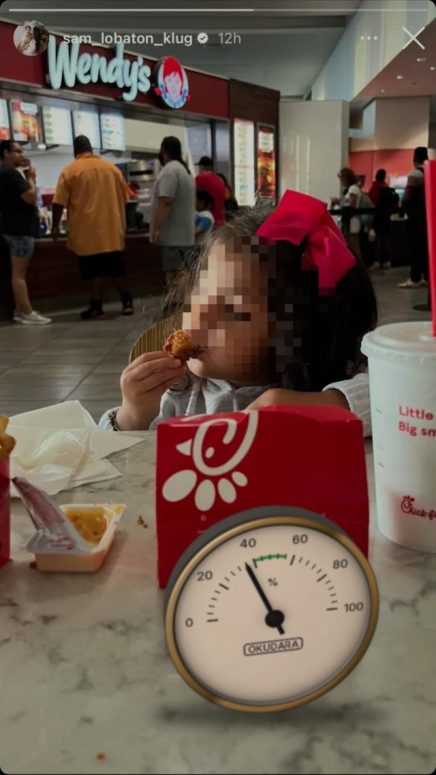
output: value=36 unit=%
